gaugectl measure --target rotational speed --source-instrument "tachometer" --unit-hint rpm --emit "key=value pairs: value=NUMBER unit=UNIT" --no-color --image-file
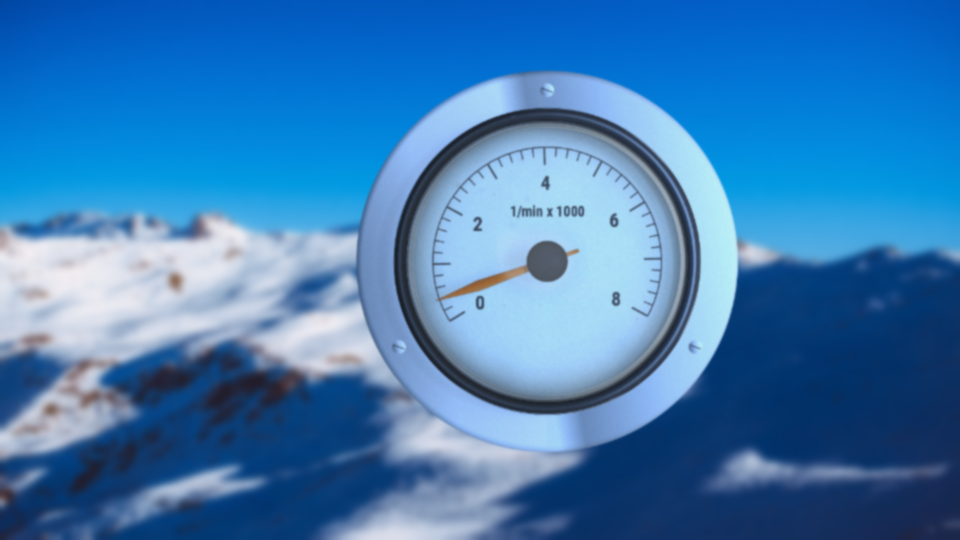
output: value=400 unit=rpm
